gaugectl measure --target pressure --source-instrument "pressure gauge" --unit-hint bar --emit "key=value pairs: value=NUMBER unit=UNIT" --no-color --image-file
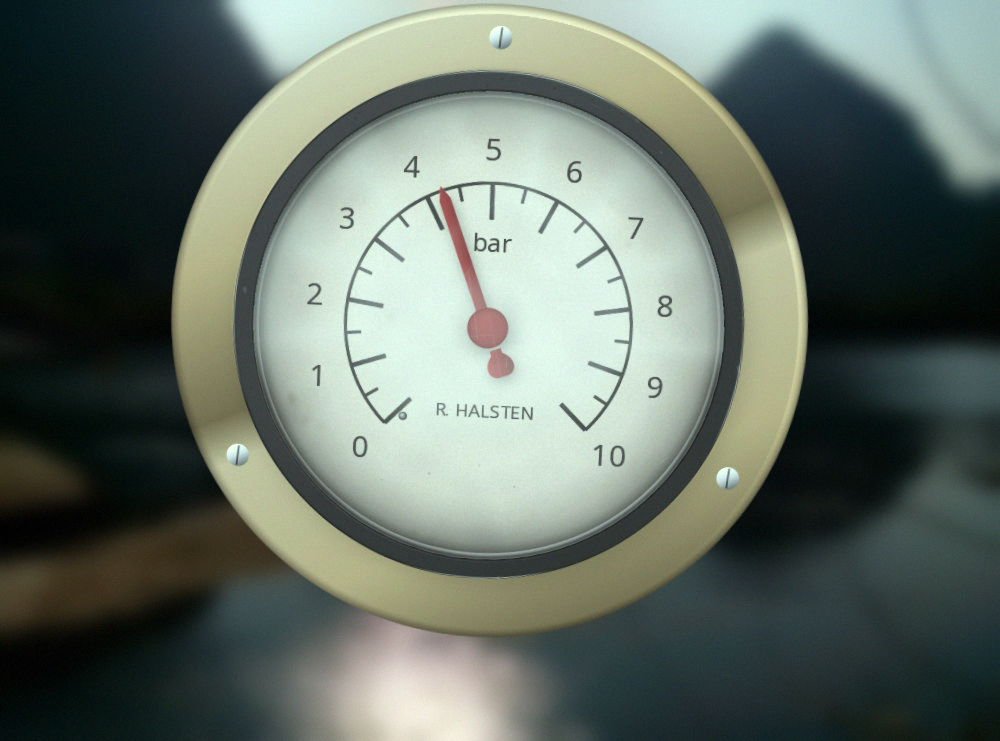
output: value=4.25 unit=bar
